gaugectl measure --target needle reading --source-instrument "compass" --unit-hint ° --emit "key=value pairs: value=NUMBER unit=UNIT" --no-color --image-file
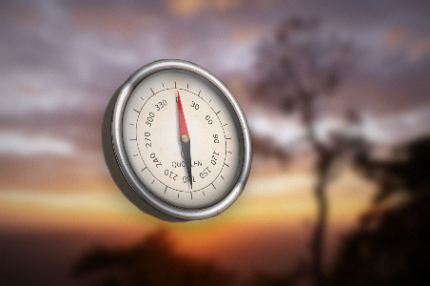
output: value=0 unit=°
